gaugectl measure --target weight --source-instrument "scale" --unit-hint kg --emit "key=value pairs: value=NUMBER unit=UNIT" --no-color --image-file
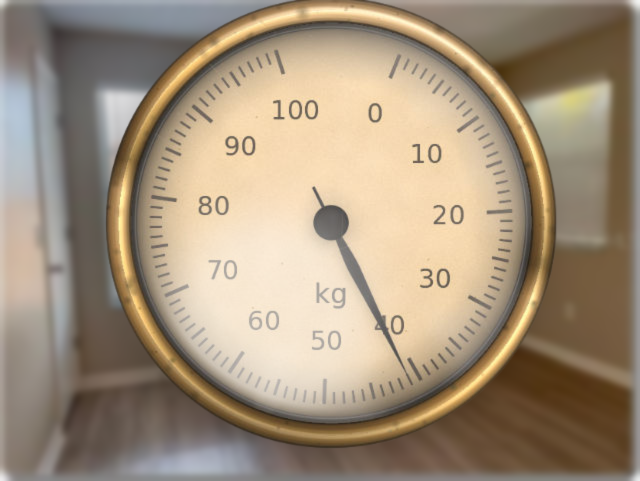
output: value=41 unit=kg
